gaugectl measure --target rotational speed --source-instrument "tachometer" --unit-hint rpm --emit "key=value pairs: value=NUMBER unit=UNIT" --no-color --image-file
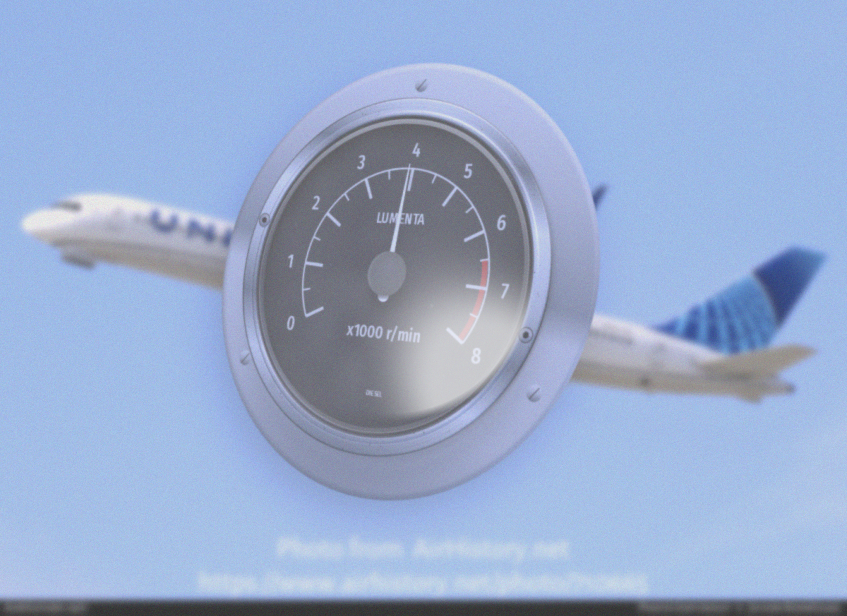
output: value=4000 unit=rpm
